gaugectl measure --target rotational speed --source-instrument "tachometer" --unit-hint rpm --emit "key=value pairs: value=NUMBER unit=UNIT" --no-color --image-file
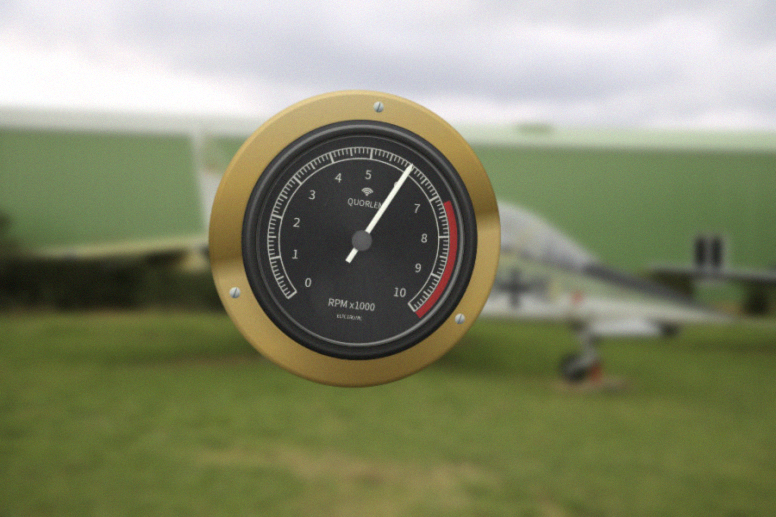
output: value=6000 unit=rpm
